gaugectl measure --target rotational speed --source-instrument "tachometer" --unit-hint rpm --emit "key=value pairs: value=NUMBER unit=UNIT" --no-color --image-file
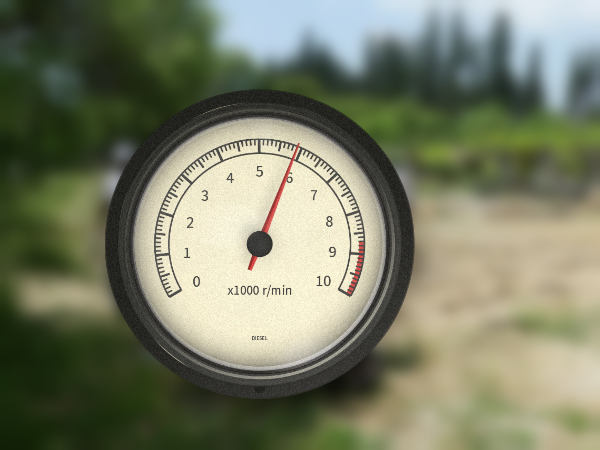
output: value=5900 unit=rpm
